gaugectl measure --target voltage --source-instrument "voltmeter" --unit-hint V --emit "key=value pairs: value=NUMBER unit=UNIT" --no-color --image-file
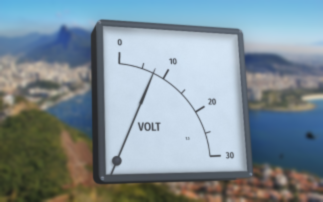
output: value=7.5 unit=V
